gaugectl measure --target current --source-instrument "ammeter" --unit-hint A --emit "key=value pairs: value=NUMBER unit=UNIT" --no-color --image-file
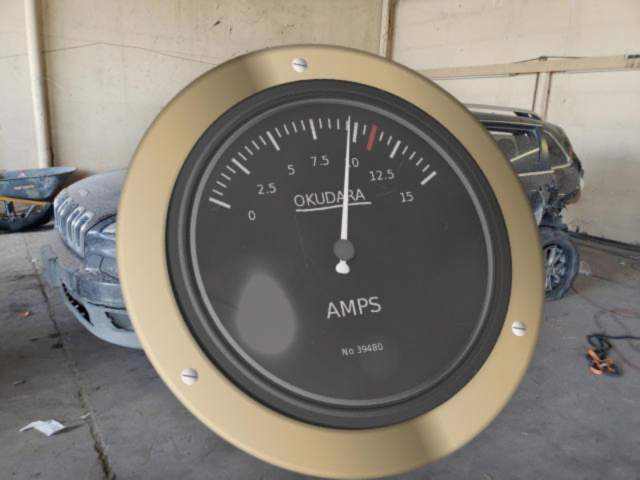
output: value=9.5 unit=A
